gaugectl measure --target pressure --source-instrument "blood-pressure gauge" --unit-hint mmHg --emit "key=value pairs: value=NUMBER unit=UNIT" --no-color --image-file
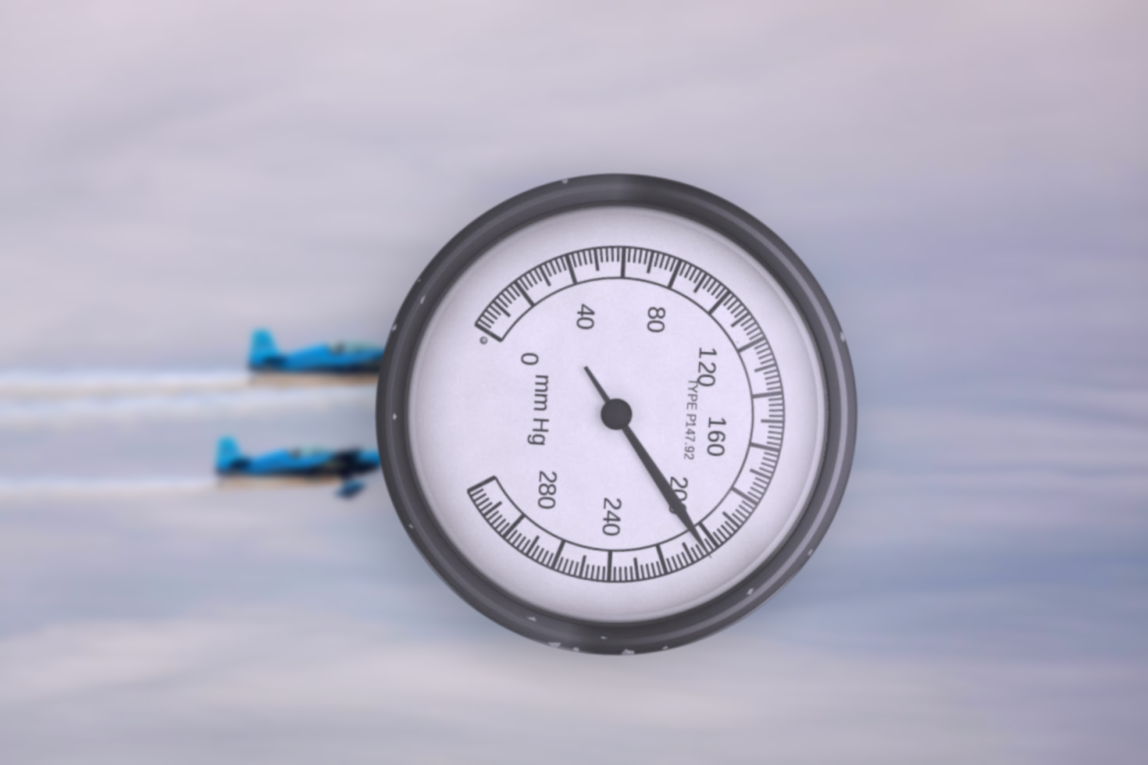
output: value=204 unit=mmHg
